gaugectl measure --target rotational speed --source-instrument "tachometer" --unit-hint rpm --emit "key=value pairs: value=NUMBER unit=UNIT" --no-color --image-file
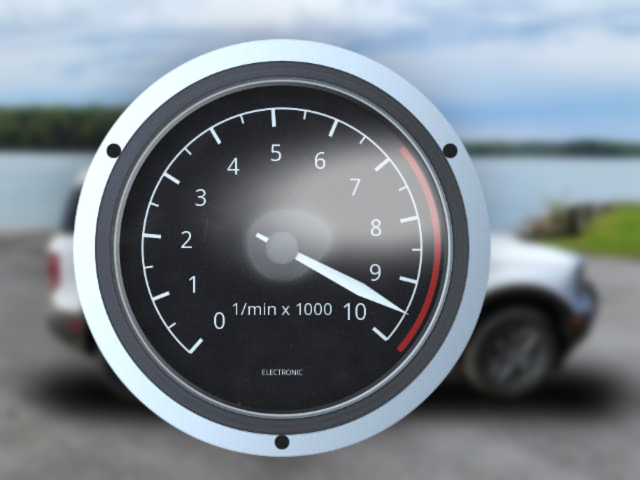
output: value=9500 unit=rpm
